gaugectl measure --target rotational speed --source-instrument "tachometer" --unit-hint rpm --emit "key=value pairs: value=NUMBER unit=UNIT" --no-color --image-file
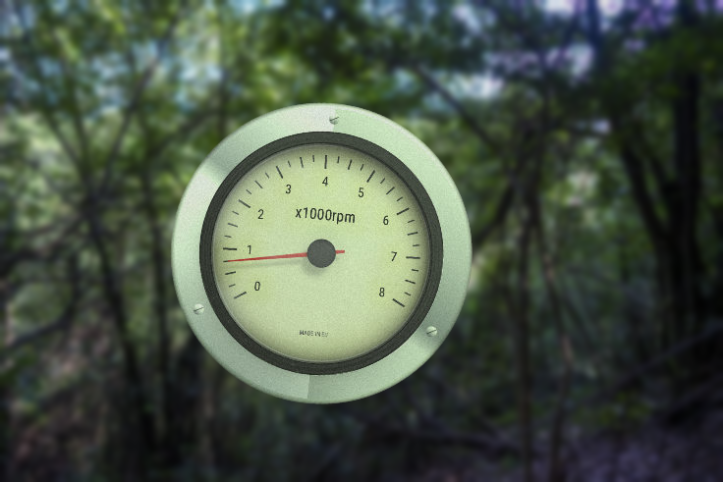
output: value=750 unit=rpm
